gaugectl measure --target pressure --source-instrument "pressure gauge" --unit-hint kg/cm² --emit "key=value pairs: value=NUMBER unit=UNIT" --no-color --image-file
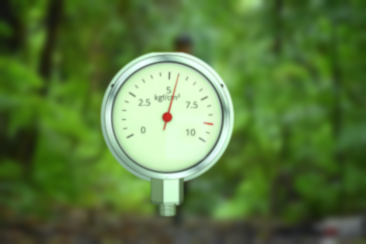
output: value=5.5 unit=kg/cm²
